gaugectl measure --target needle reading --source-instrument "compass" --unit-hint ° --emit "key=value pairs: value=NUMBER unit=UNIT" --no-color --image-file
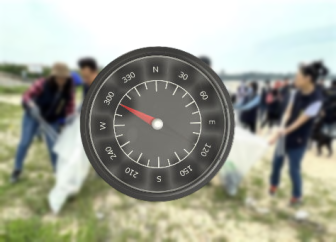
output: value=300 unit=°
